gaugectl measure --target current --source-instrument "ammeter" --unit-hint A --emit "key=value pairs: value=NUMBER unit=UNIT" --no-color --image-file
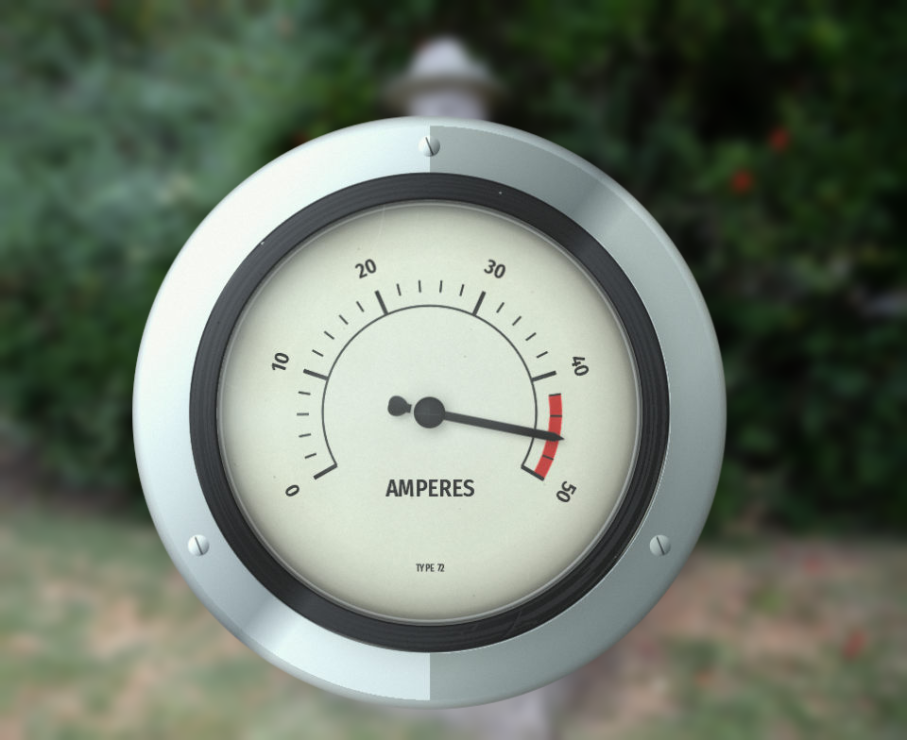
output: value=46 unit=A
